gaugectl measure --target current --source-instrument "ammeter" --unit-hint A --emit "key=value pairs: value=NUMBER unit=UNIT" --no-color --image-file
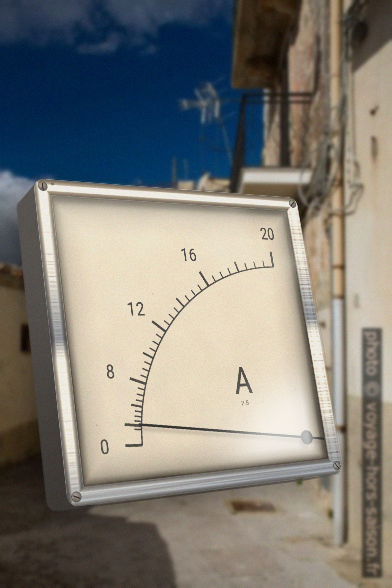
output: value=4 unit=A
